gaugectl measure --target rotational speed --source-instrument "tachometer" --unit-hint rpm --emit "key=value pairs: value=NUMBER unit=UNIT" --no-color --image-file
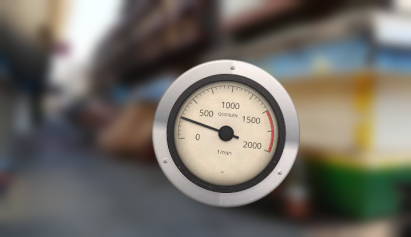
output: value=250 unit=rpm
